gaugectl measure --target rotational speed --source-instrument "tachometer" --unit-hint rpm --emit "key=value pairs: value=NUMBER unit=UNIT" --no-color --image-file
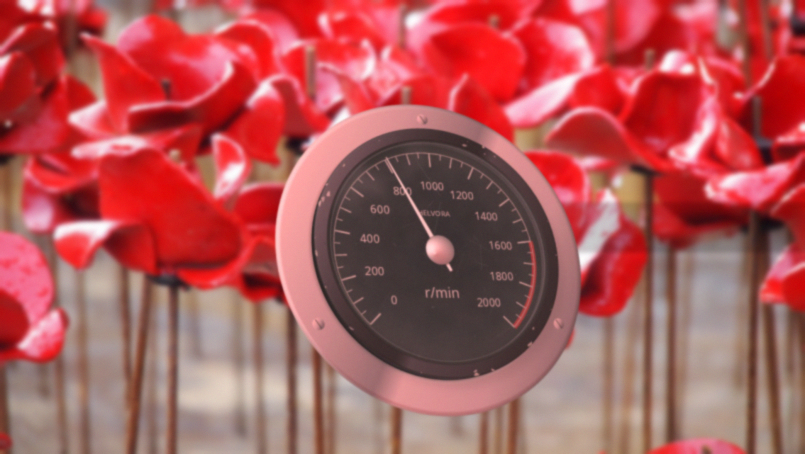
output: value=800 unit=rpm
